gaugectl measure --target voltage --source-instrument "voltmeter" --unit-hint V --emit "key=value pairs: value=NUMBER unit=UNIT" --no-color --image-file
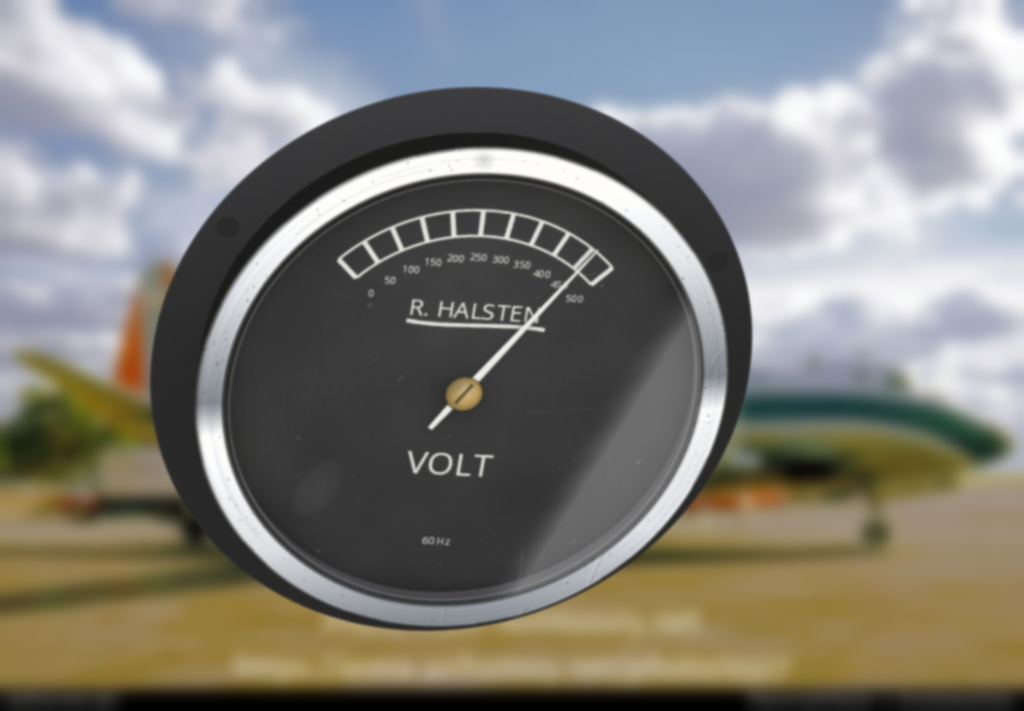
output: value=450 unit=V
